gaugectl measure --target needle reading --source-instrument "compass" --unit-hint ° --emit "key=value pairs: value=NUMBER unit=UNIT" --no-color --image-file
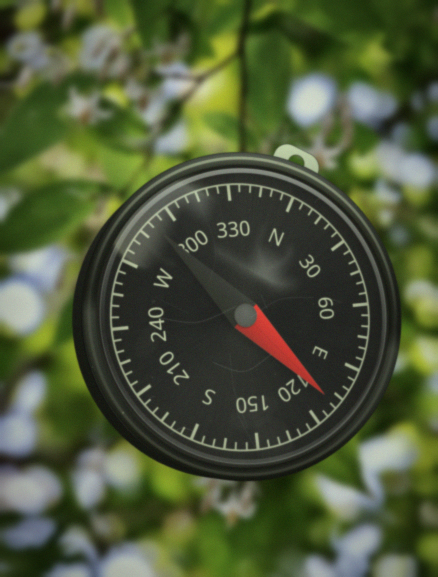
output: value=110 unit=°
